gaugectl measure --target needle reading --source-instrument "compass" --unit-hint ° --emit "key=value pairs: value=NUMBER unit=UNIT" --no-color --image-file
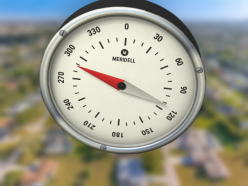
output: value=290 unit=°
